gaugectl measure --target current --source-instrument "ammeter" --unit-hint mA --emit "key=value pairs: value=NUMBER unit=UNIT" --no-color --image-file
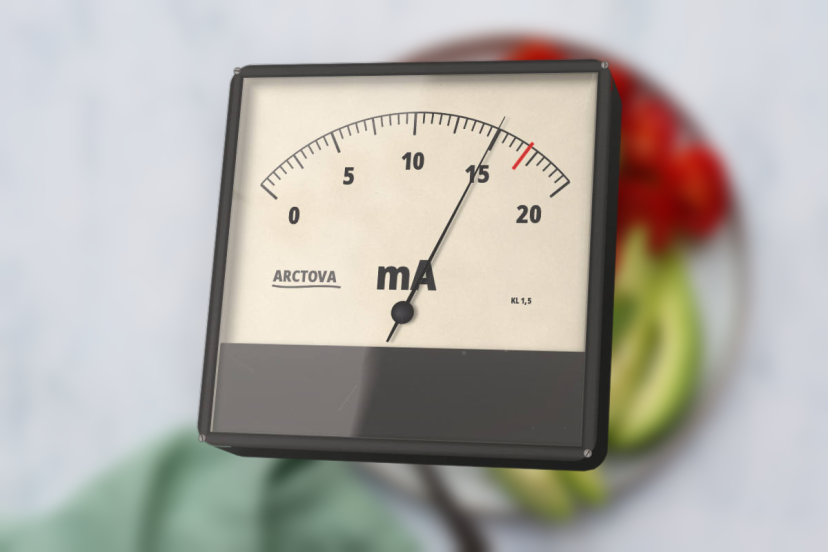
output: value=15 unit=mA
